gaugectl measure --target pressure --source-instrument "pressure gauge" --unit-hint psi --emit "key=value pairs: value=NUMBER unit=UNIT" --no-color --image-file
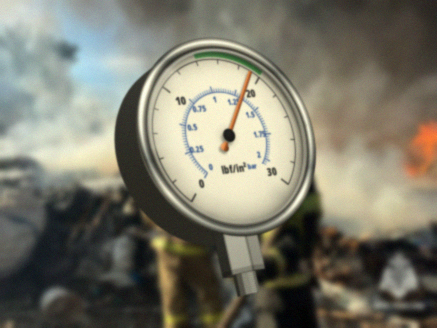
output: value=19 unit=psi
